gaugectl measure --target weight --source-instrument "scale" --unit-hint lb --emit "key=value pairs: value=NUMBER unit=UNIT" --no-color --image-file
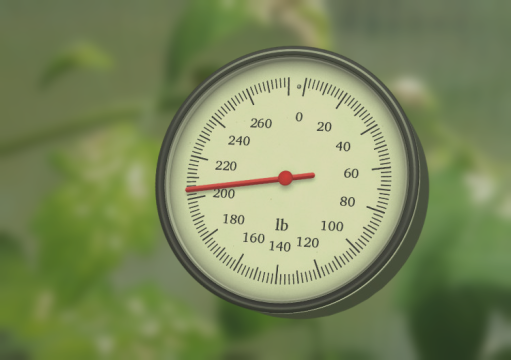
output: value=204 unit=lb
